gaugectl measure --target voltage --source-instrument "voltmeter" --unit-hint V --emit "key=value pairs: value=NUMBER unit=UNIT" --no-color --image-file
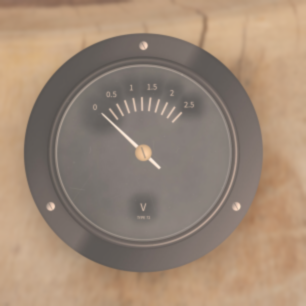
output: value=0 unit=V
